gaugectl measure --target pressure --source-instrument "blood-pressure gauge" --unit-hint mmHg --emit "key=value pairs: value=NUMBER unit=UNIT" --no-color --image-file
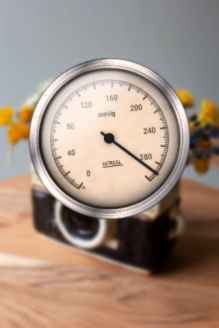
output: value=290 unit=mmHg
